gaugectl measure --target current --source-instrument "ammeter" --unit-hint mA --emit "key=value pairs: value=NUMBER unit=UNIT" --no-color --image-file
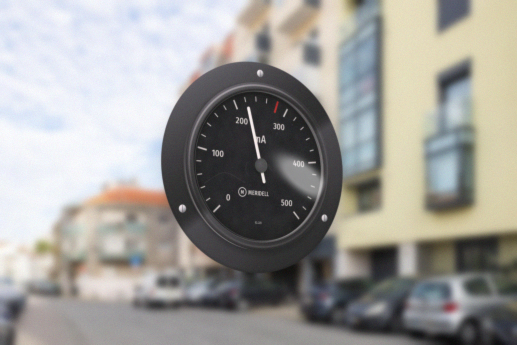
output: value=220 unit=mA
